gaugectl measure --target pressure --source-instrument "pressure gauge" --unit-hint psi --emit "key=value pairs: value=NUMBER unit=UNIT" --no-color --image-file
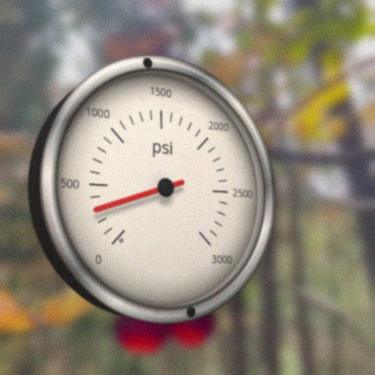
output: value=300 unit=psi
